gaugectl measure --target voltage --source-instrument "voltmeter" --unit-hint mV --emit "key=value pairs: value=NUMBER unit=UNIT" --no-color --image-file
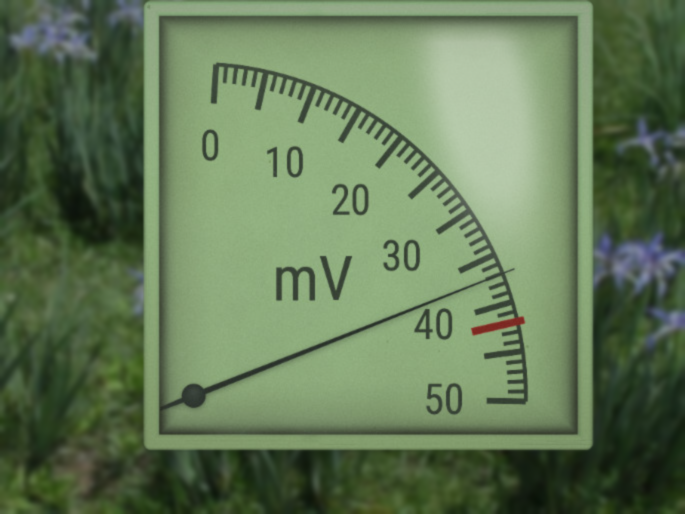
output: value=37 unit=mV
